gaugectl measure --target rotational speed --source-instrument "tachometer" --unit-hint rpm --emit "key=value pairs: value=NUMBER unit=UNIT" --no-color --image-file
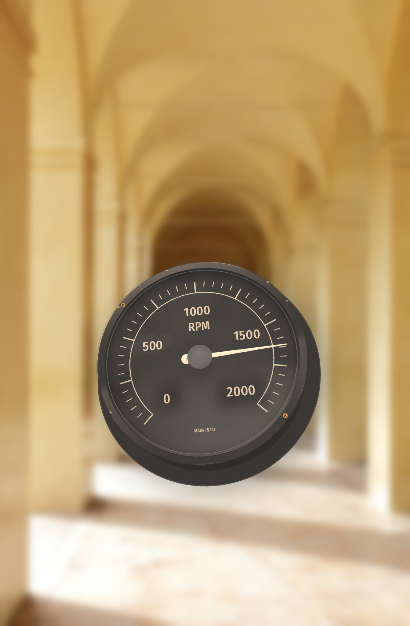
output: value=1650 unit=rpm
